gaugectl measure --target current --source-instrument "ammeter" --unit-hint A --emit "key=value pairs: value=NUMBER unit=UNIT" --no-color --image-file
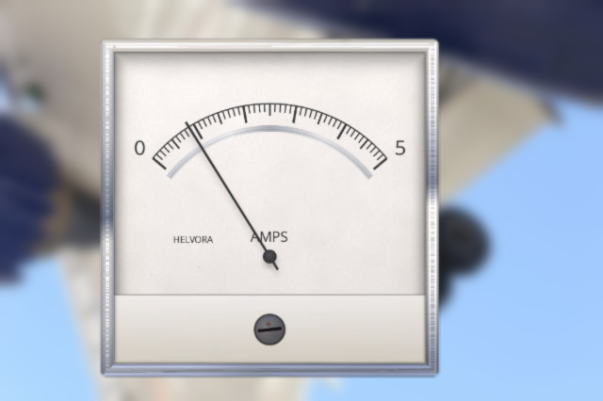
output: value=0.9 unit=A
